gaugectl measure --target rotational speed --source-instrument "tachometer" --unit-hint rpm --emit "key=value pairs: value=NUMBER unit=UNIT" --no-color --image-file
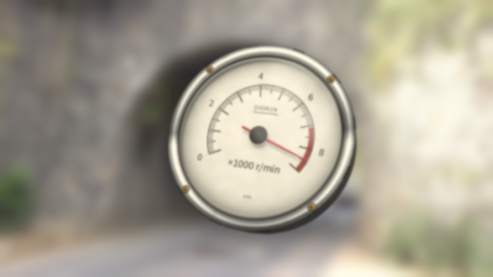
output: value=8500 unit=rpm
